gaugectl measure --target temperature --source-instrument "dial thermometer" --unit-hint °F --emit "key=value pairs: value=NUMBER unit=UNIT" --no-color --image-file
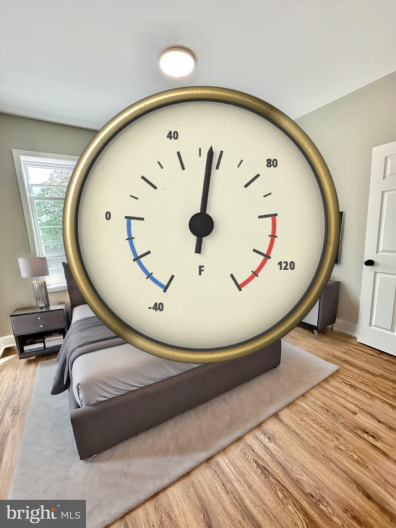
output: value=55 unit=°F
